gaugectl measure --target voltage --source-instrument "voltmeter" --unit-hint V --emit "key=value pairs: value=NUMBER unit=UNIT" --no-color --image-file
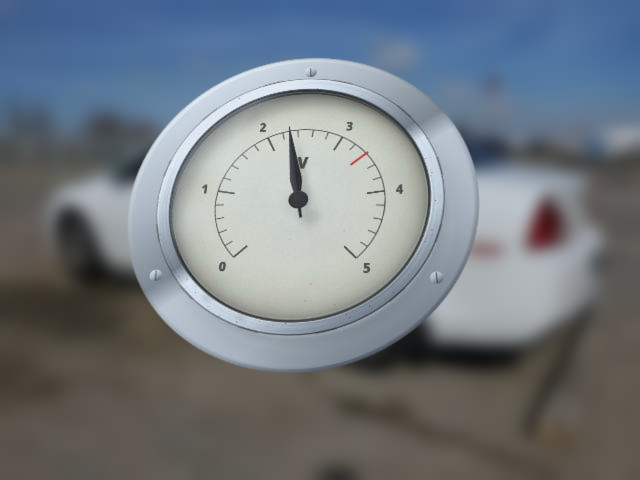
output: value=2.3 unit=V
